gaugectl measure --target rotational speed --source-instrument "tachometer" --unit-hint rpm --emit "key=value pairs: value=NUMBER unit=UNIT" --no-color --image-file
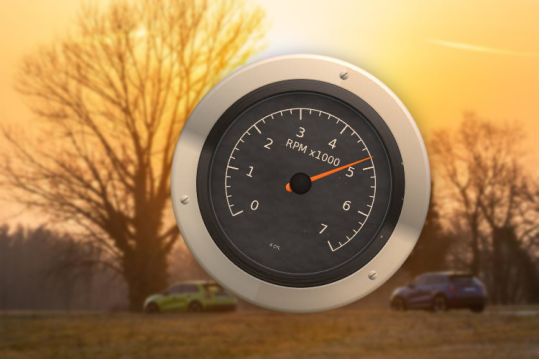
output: value=4800 unit=rpm
